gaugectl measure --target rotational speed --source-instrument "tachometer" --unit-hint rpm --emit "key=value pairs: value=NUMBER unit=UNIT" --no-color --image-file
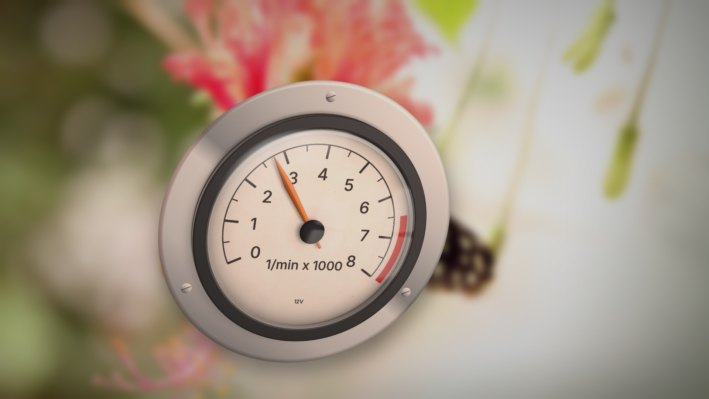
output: value=2750 unit=rpm
